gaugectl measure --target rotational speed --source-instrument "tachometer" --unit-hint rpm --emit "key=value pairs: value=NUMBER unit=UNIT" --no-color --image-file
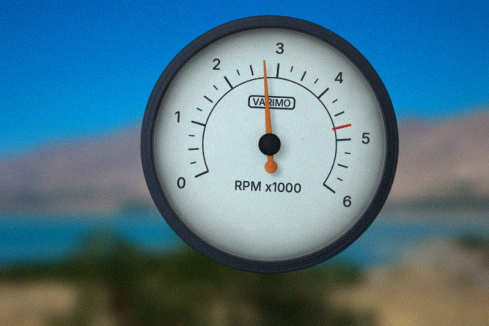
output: value=2750 unit=rpm
